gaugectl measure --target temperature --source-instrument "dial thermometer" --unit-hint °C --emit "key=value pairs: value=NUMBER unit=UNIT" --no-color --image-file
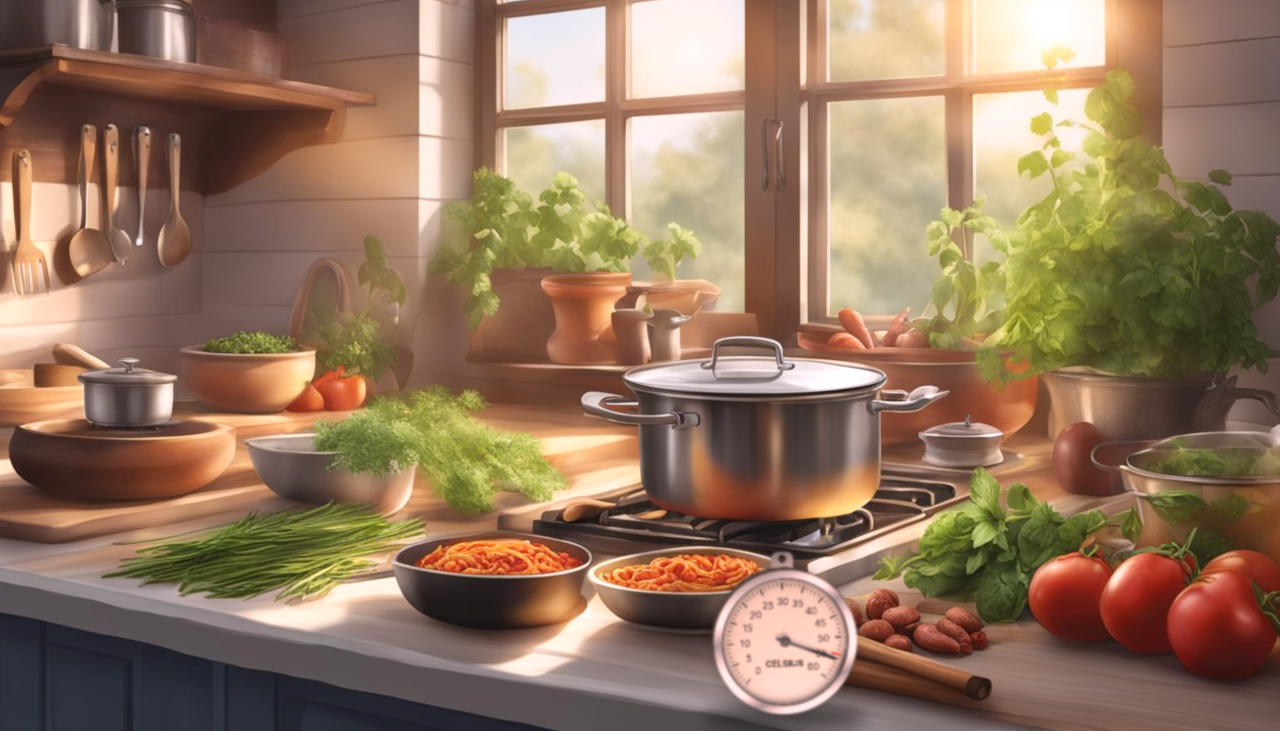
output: value=55 unit=°C
